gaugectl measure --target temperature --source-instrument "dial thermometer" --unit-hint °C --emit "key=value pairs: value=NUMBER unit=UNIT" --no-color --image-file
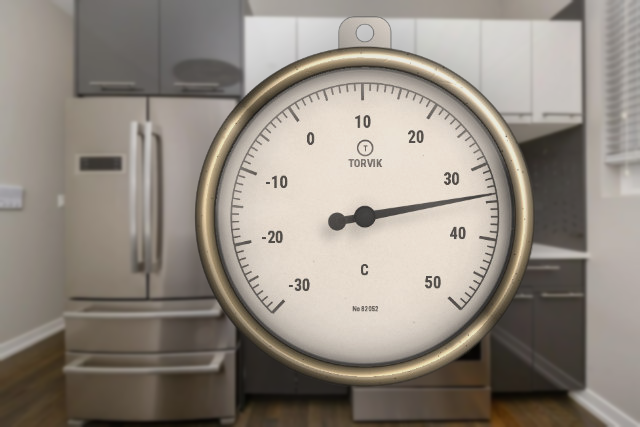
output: value=34 unit=°C
